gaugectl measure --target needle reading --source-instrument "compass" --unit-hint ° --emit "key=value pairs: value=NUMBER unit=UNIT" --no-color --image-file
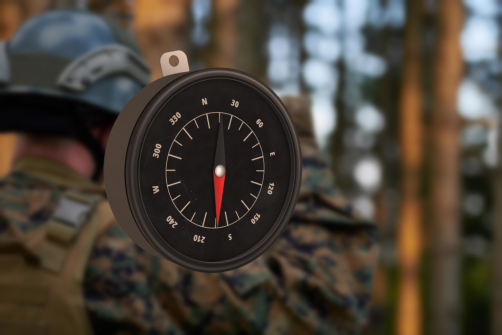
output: value=195 unit=°
